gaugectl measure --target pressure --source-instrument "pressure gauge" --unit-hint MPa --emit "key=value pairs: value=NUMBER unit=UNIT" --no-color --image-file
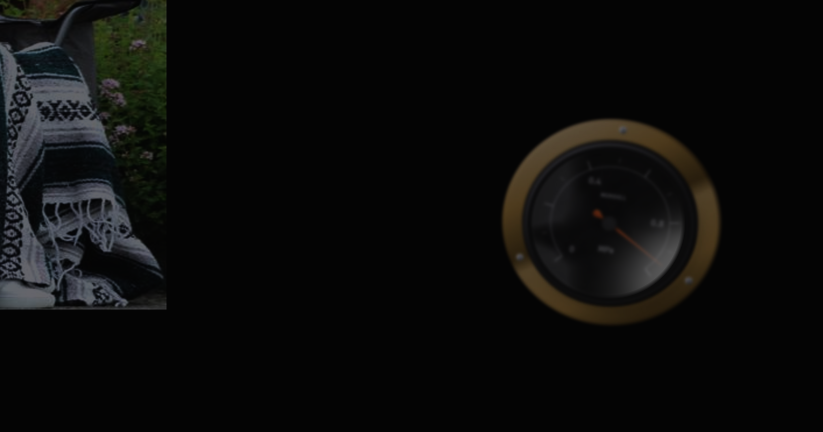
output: value=0.95 unit=MPa
